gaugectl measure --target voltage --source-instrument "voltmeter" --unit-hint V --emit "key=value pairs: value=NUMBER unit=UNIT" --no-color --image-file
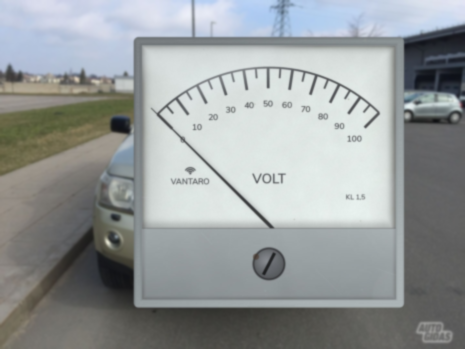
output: value=0 unit=V
